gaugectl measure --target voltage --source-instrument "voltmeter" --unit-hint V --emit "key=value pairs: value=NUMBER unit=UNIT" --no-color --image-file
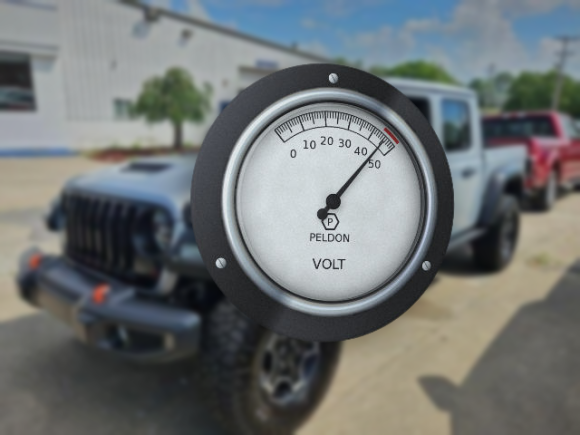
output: value=45 unit=V
